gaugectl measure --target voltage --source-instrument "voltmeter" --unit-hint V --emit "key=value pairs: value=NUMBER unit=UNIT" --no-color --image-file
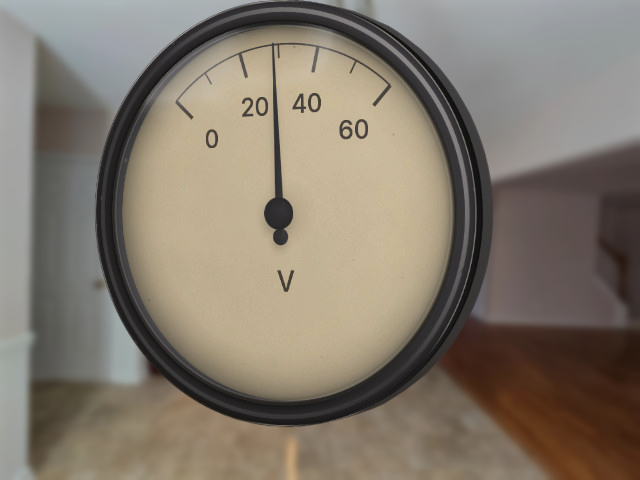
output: value=30 unit=V
